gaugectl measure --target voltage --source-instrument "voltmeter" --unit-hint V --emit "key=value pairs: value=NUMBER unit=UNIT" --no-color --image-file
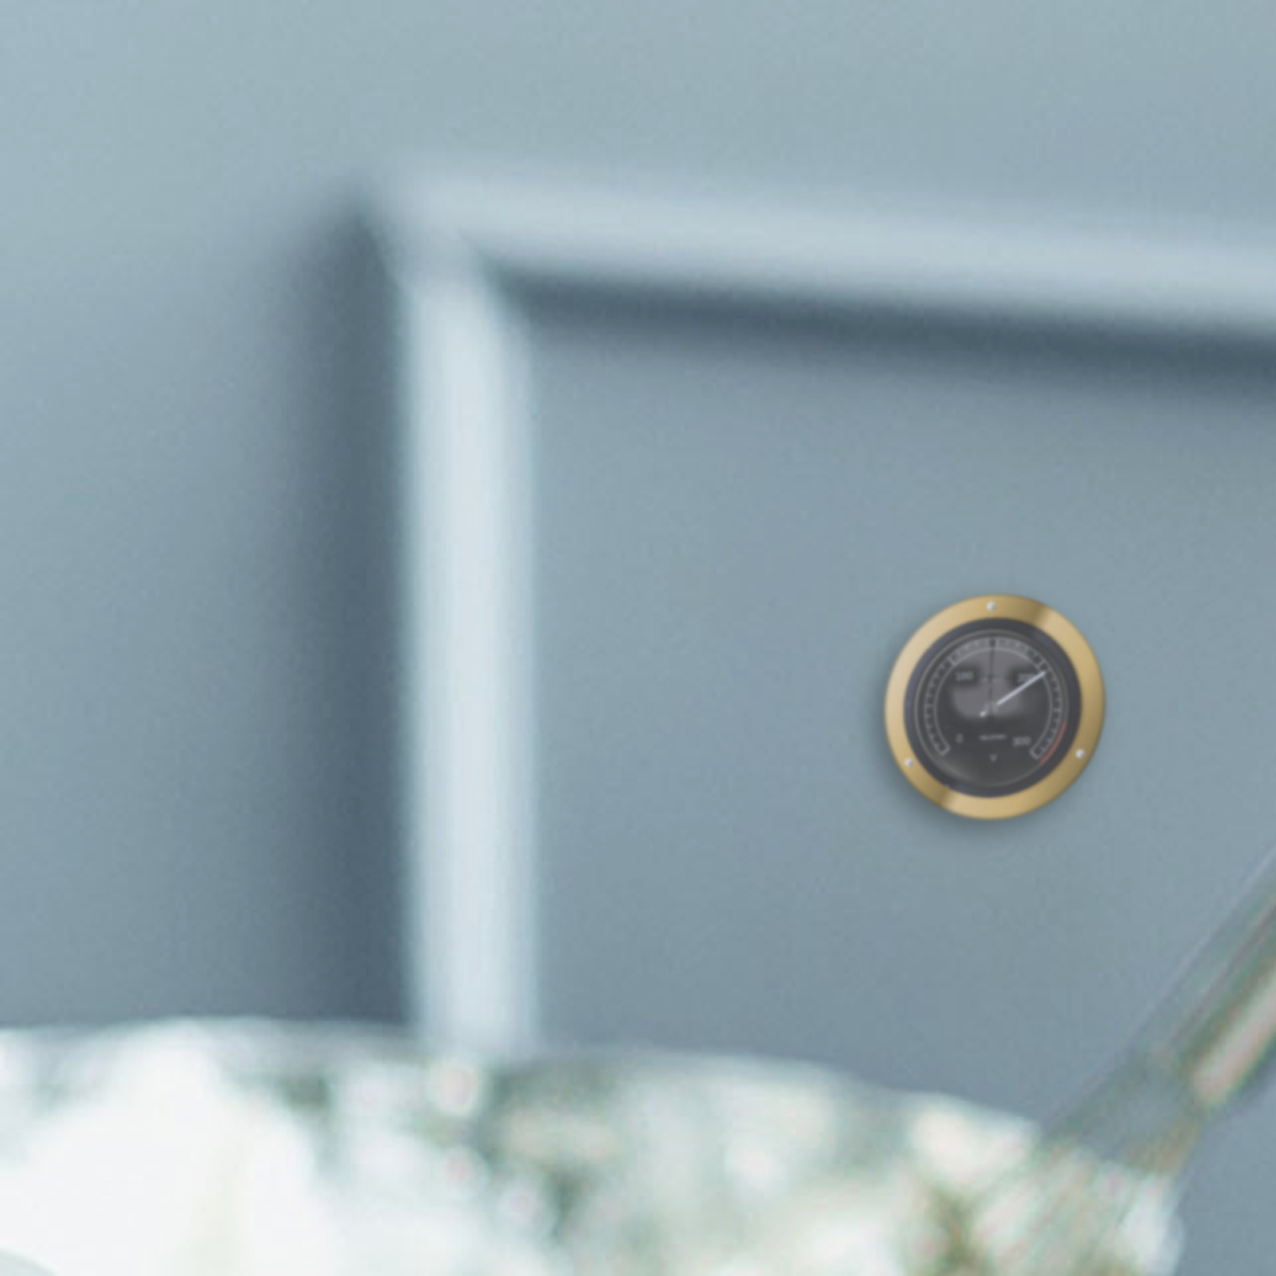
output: value=210 unit=V
